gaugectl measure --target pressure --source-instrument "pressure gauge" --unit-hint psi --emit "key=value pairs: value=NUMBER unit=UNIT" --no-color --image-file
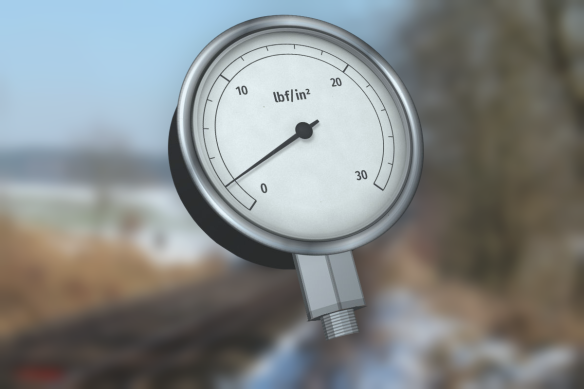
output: value=2 unit=psi
